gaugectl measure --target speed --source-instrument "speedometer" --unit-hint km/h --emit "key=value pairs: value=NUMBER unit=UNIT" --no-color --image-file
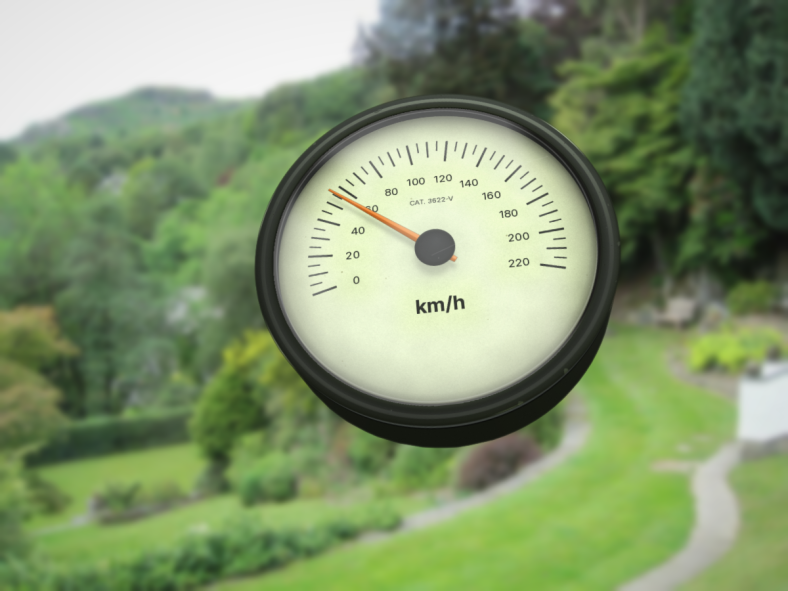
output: value=55 unit=km/h
